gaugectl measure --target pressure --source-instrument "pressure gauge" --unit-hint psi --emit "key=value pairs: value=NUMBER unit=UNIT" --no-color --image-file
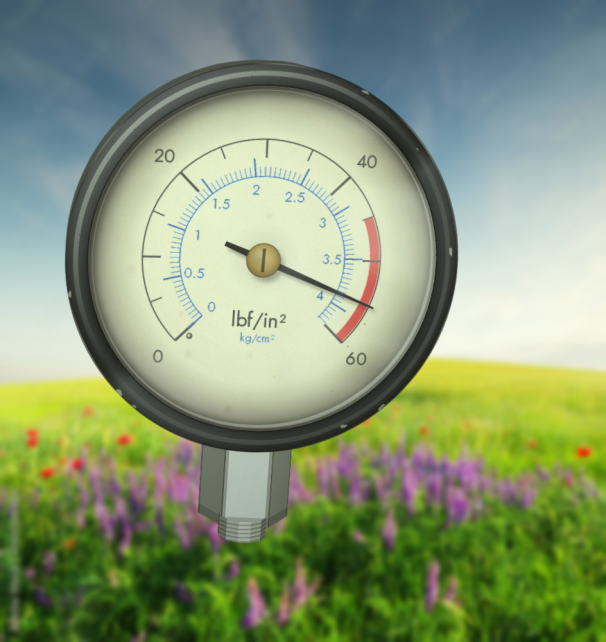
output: value=55 unit=psi
